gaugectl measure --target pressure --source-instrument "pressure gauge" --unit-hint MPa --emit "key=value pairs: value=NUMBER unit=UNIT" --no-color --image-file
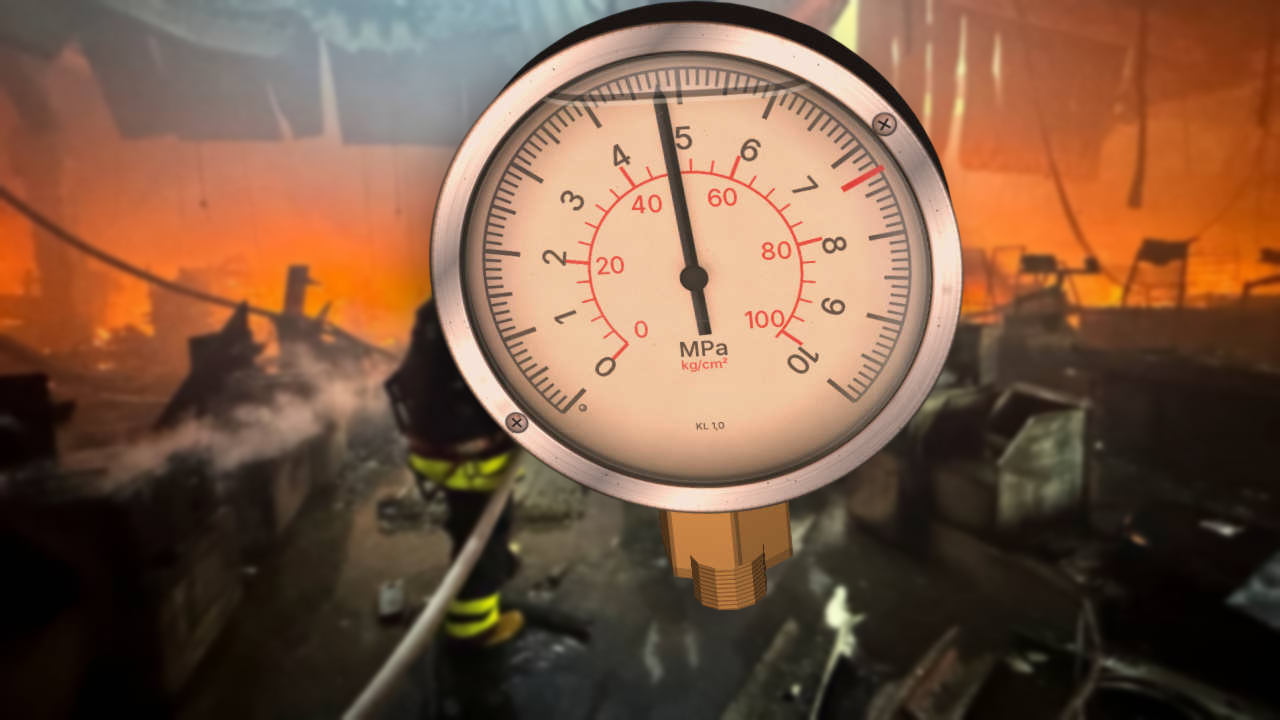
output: value=4.8 unit=MPa
